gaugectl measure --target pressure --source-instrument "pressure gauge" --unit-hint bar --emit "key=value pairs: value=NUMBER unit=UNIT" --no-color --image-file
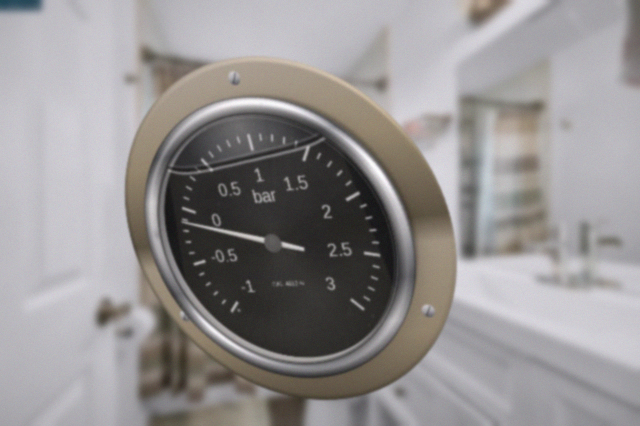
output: value=-0.1 unit=bar
